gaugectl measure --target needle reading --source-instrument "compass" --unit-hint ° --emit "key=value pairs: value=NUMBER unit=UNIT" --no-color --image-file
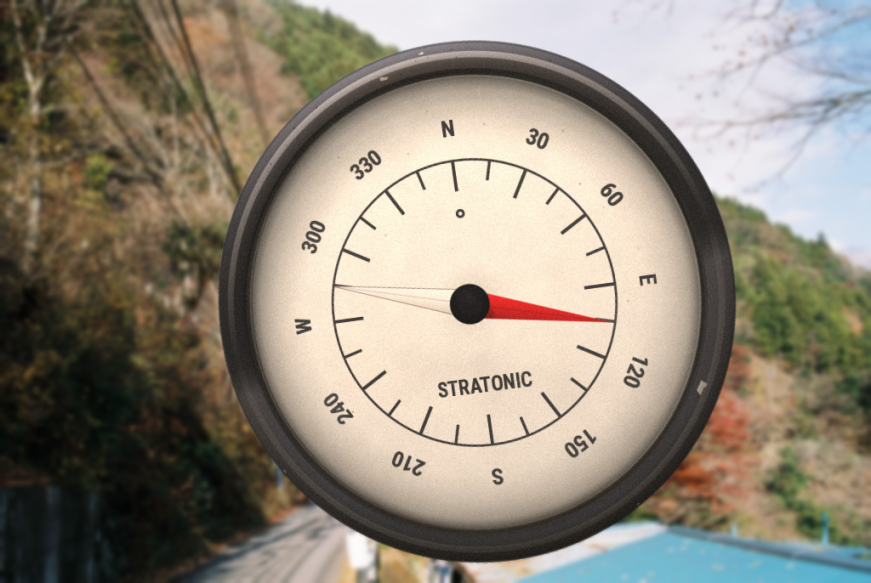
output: value=105 unit=°
